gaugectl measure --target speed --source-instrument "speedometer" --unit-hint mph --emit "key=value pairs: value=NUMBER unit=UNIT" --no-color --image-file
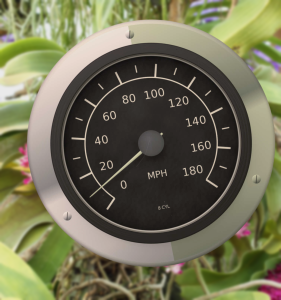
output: value=10 unit=mph
